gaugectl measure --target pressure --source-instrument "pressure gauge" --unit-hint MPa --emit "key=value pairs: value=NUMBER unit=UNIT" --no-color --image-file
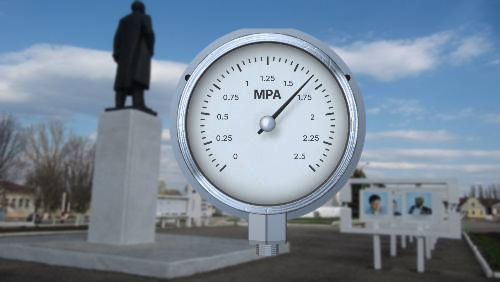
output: value=1.65 unit=MPa
